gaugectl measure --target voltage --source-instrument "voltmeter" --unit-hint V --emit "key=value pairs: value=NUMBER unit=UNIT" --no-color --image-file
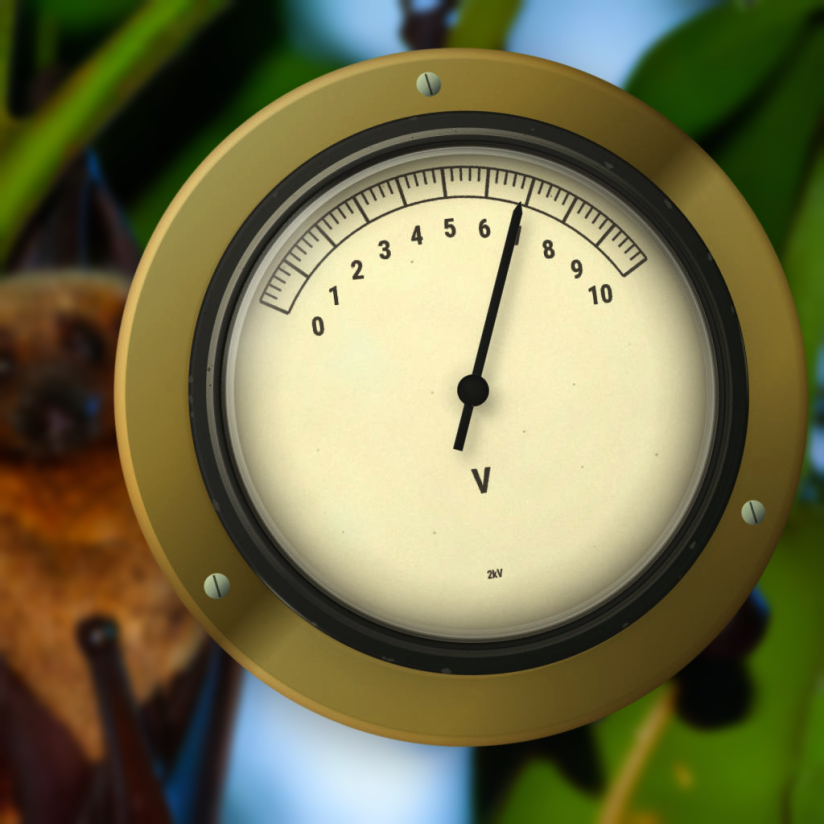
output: value=6.8 unit=V
